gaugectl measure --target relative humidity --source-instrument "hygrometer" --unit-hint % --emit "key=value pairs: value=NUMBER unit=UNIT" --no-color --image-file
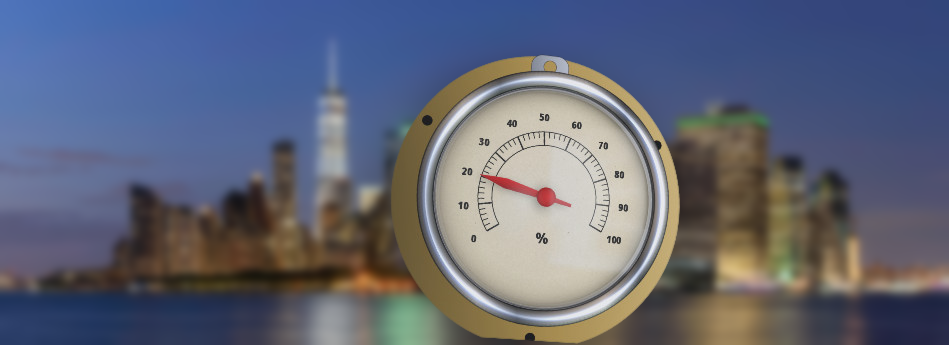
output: value=20 unit=%
